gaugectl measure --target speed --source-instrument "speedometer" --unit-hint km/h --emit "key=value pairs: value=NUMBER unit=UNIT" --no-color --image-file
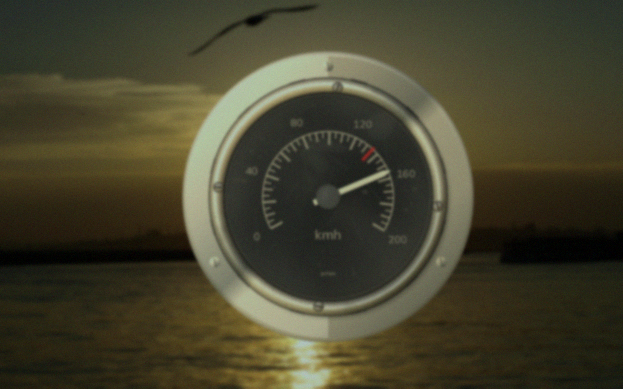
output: value=155 unit=km/h
